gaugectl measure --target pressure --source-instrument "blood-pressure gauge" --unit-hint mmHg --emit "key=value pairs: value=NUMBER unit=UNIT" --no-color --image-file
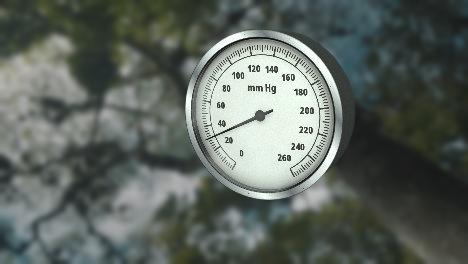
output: value=30 unit=mmHg
